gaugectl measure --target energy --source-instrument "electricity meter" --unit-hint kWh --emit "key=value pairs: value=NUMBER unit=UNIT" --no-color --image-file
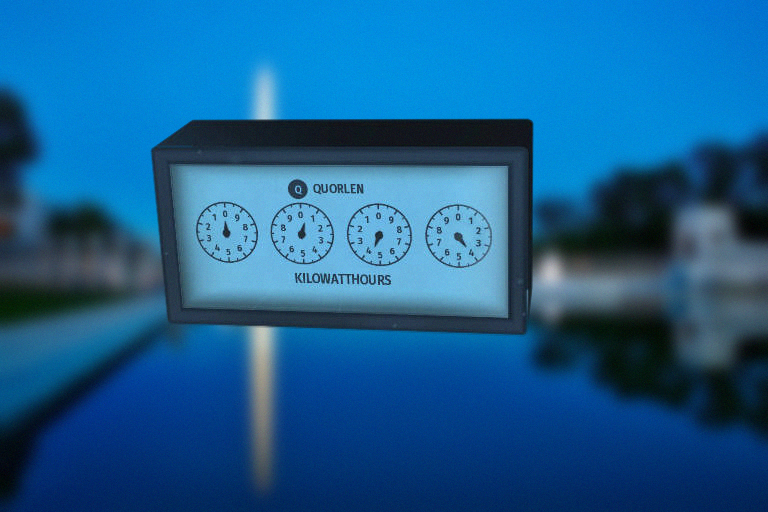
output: value=44 unit=kWh
